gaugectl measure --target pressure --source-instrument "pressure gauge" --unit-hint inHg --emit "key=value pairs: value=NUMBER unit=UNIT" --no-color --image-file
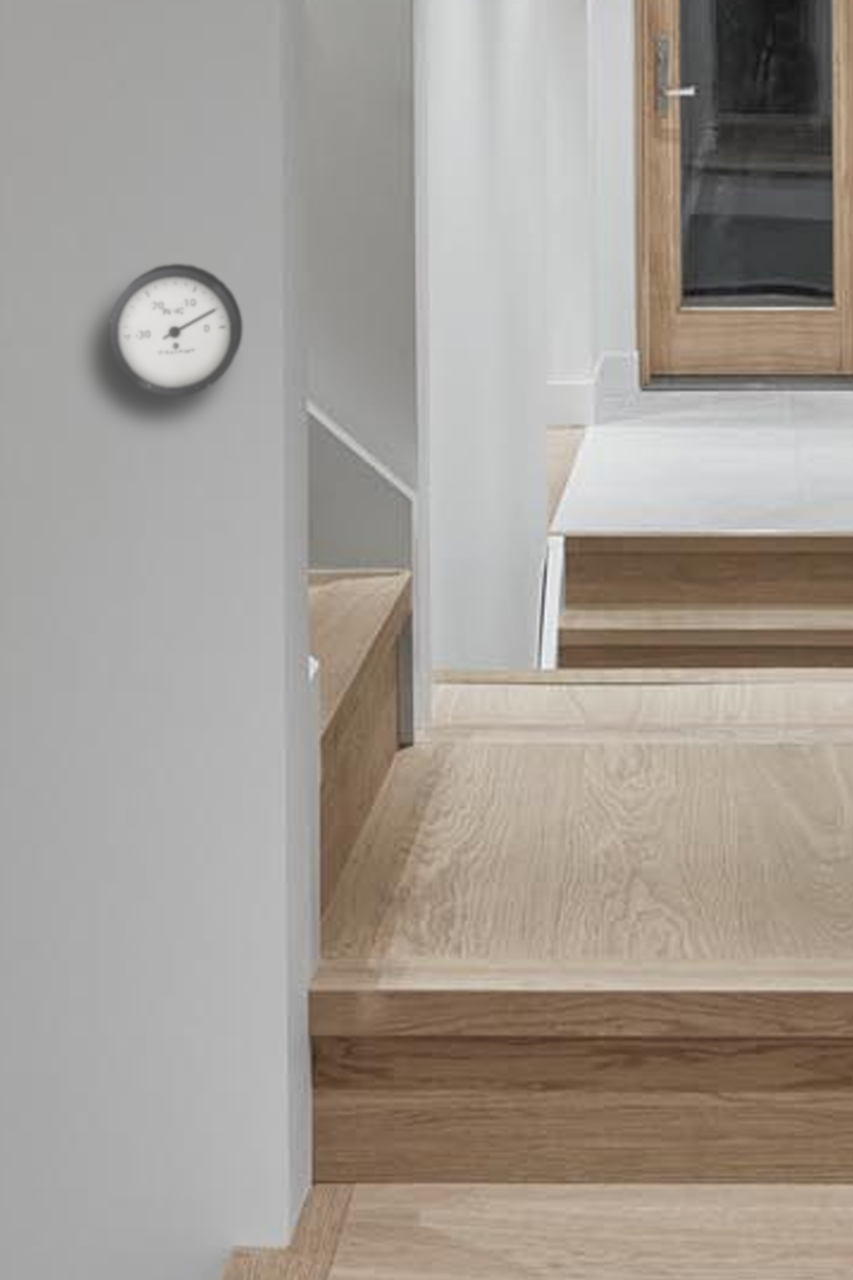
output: value=-4 unit=inHg
